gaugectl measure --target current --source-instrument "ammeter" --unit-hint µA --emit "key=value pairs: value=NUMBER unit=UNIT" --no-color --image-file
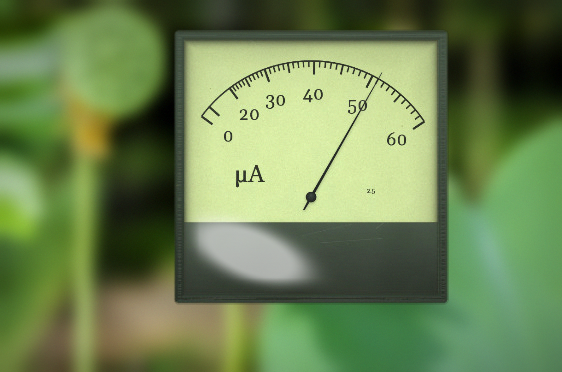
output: value=51 unit=µA
